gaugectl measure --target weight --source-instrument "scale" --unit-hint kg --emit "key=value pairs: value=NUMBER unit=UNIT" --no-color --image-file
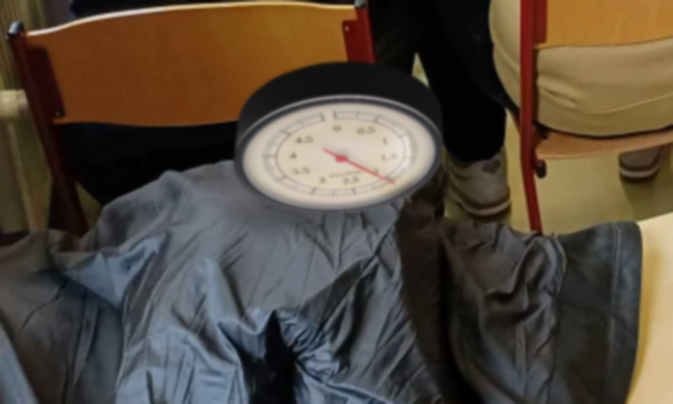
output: value=2 unit=kg
